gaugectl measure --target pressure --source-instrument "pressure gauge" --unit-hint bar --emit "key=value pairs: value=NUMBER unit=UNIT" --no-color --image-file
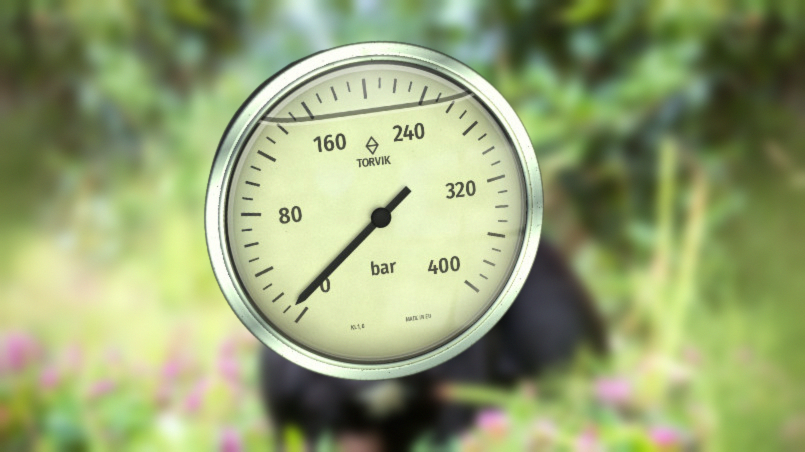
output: value=10 unit=bar
